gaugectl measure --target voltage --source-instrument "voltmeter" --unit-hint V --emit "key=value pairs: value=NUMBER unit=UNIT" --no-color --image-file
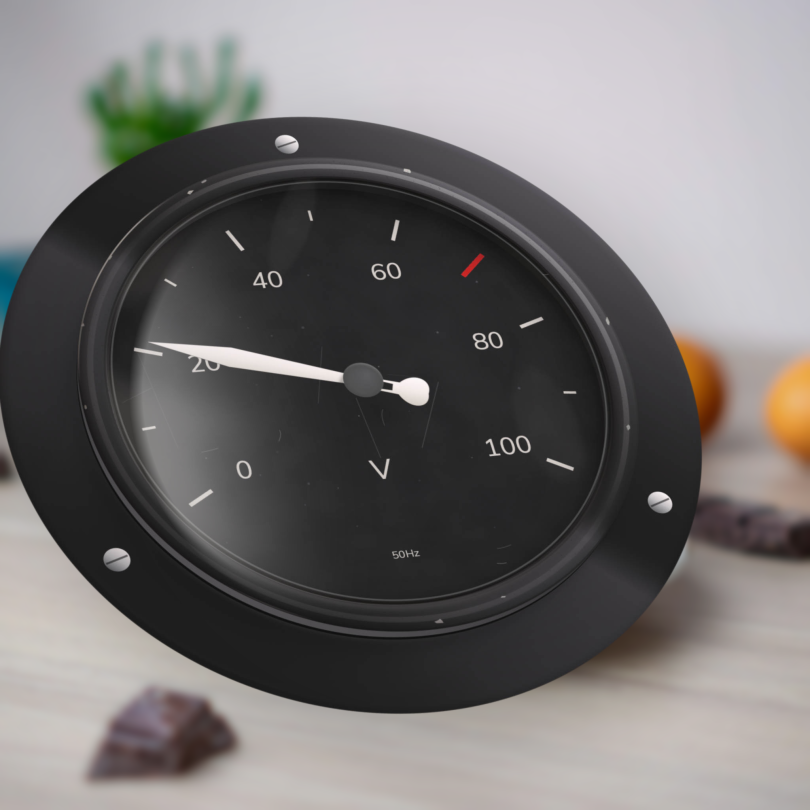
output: value=20 unit=V
